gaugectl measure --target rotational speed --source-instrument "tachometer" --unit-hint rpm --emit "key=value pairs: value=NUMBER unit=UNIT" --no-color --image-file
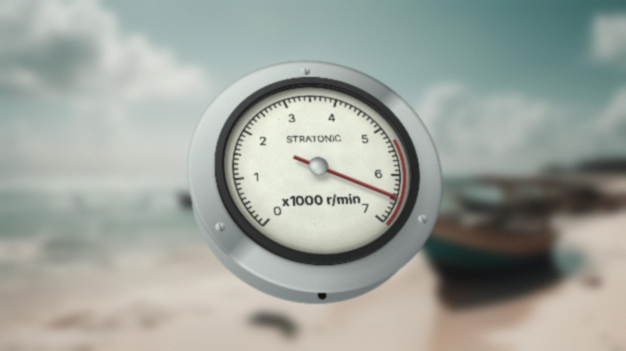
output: value=6500 unit=rpm
